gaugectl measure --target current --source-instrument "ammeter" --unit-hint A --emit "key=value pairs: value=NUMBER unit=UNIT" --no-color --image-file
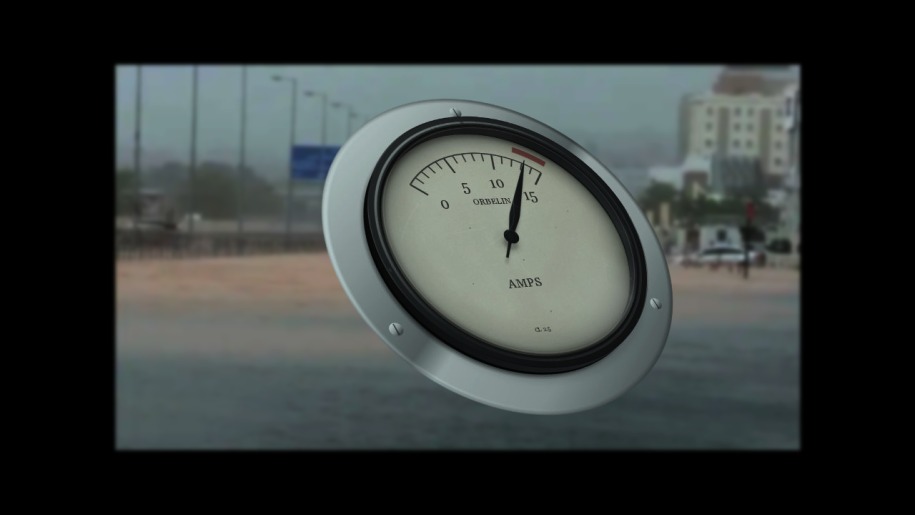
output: value=13 unit=A
